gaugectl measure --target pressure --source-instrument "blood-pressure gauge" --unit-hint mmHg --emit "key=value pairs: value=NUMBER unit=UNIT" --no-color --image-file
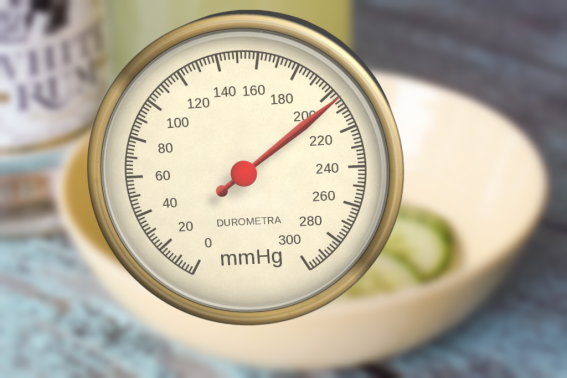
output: value=204 unit=mmHg
